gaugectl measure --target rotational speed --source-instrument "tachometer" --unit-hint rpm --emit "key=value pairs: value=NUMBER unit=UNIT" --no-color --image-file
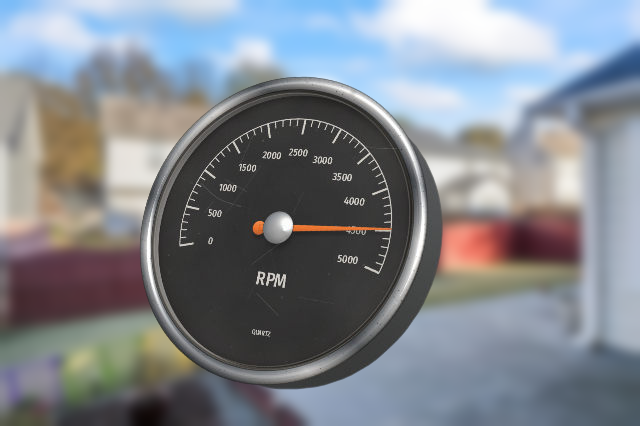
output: value=4500 unit=rpm
